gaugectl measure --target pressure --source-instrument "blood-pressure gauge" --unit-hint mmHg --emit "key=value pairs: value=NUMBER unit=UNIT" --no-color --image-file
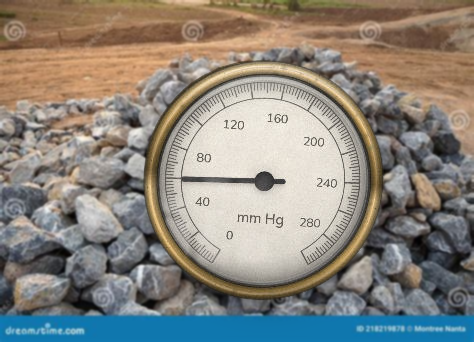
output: value=60 unit=mmHg
